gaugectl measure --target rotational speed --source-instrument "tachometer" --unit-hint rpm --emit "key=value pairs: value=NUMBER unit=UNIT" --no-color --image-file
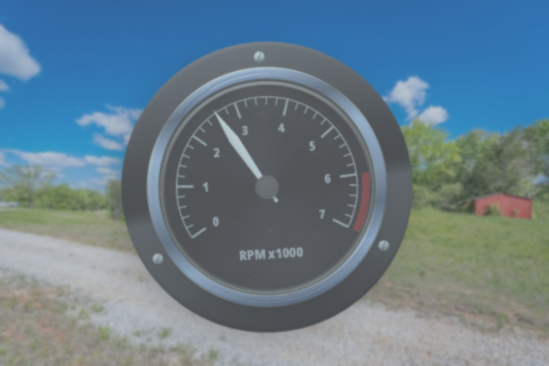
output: value=2600 unit=rpm
